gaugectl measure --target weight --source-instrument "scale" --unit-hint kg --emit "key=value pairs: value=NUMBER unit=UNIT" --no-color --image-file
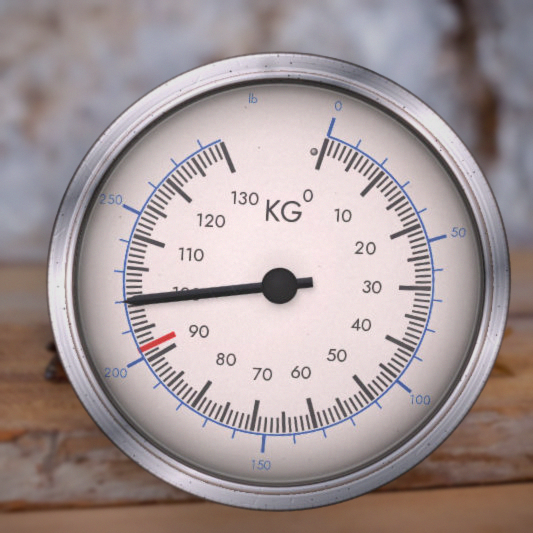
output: value=100 unit=kg
